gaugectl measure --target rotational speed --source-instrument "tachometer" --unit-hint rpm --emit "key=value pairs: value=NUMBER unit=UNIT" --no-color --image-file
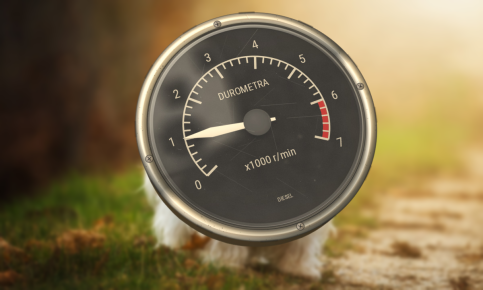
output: value=1000 unit=rpm
